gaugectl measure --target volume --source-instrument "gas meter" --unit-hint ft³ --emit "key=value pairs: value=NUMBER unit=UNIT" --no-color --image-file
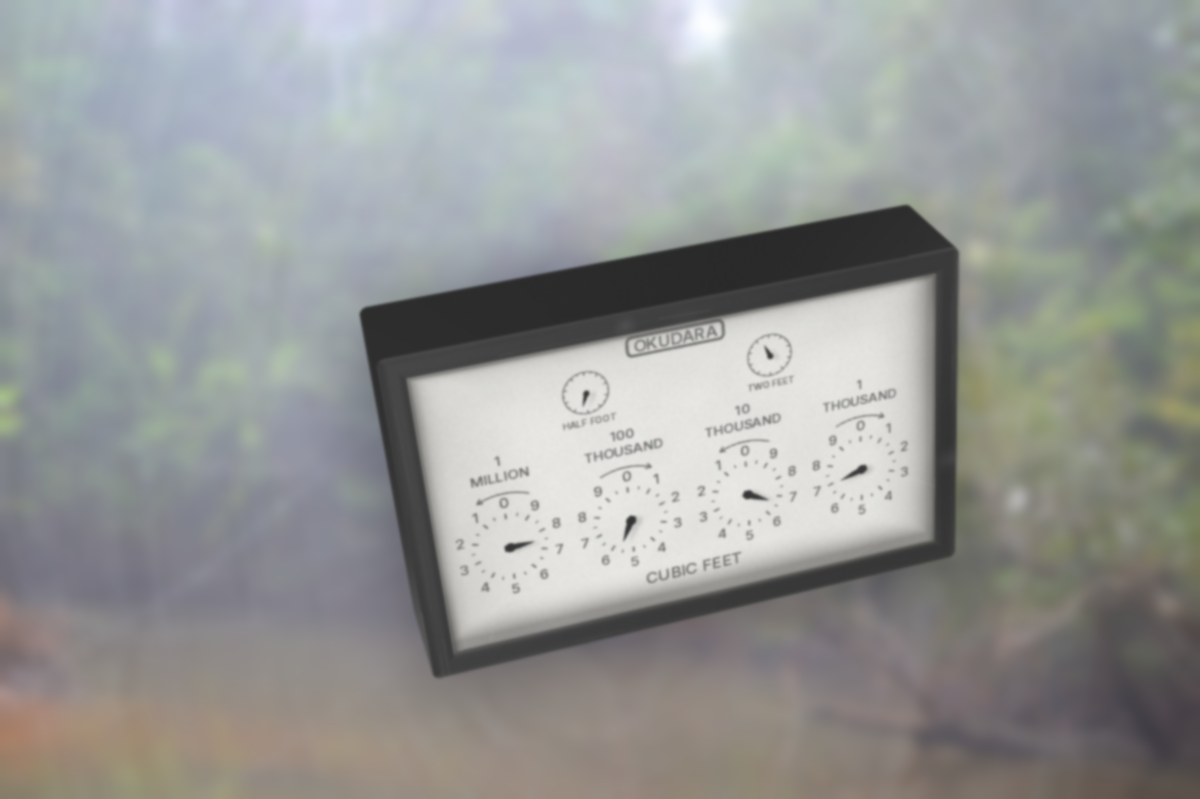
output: value=756700 unit=ft³
